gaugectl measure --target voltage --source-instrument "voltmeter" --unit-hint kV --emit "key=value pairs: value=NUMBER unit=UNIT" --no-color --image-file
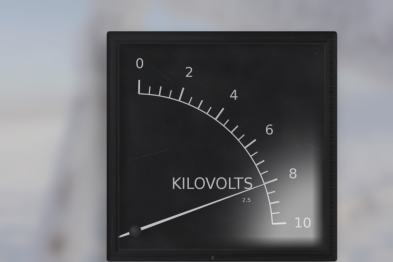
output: value=8 unit=kV
